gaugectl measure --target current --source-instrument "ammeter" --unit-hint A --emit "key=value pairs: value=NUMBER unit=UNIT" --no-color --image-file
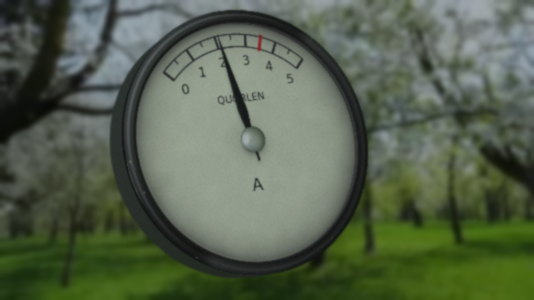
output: value=2 unit=A
